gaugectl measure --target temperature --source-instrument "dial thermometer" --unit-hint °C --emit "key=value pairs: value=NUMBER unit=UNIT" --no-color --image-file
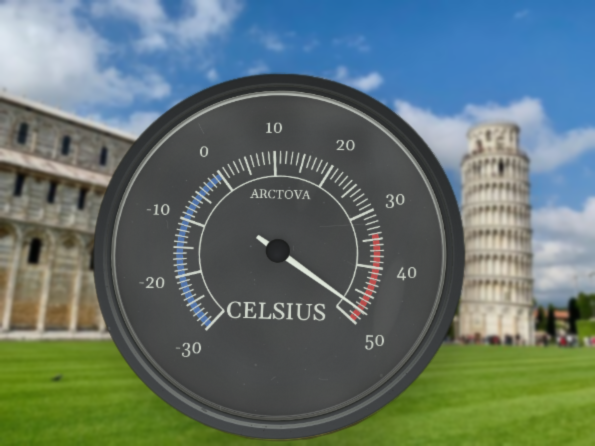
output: value=48 unit=°C
